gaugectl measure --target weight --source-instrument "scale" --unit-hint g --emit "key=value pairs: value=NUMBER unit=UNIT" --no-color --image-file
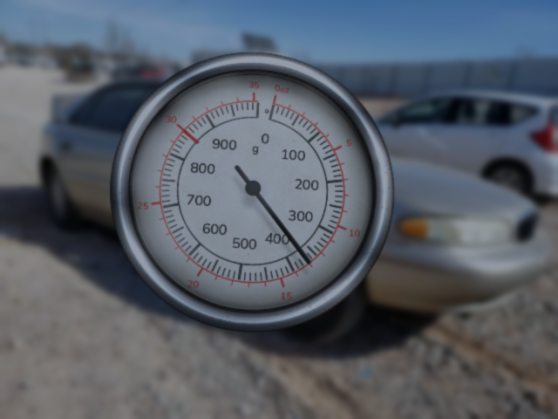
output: value=370 unit=g
